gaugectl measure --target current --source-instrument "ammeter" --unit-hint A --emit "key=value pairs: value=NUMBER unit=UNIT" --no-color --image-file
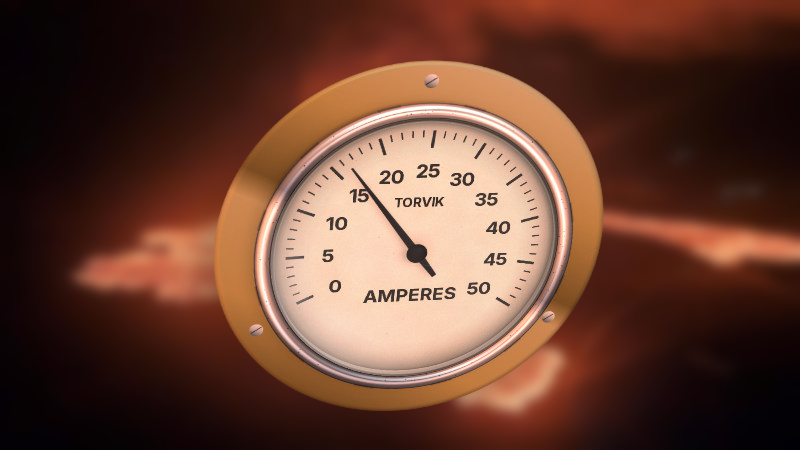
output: value=16.5 unit=A
